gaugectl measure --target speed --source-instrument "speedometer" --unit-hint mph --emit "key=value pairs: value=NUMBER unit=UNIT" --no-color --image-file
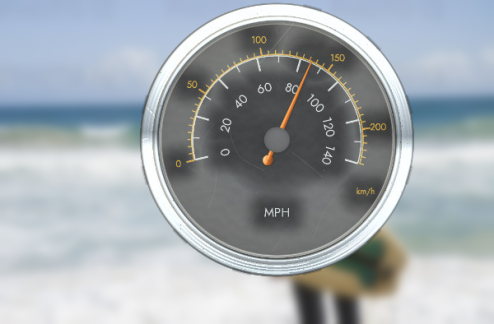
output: value=85 unit=mph
